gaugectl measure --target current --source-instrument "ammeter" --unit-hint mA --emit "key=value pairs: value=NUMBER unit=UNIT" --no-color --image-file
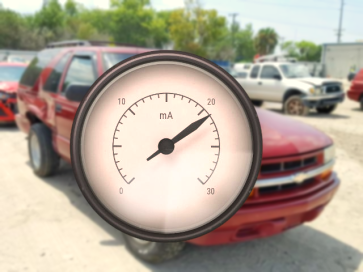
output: value=21 unit=mA
